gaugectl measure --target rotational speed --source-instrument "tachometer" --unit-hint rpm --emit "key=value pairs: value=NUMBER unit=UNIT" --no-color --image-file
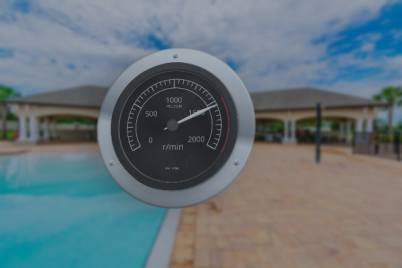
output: value=1550 unit=rpm
